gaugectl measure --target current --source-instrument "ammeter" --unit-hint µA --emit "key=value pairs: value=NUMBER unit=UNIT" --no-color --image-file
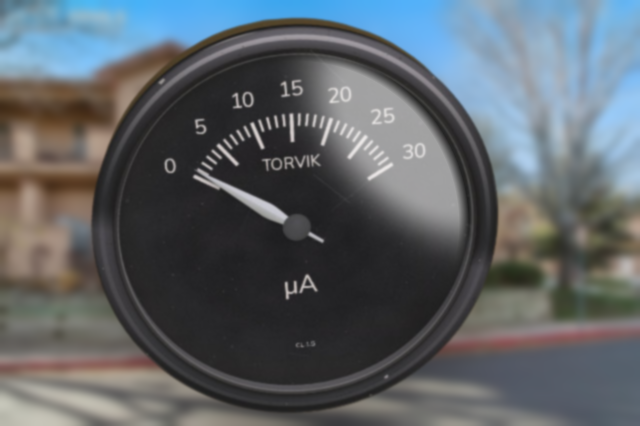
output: value=1 unit=µA
